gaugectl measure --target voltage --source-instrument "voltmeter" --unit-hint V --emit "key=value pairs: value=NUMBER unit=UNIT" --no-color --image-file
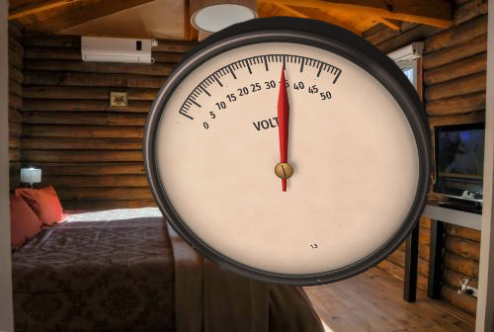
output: value=35 unit=V
